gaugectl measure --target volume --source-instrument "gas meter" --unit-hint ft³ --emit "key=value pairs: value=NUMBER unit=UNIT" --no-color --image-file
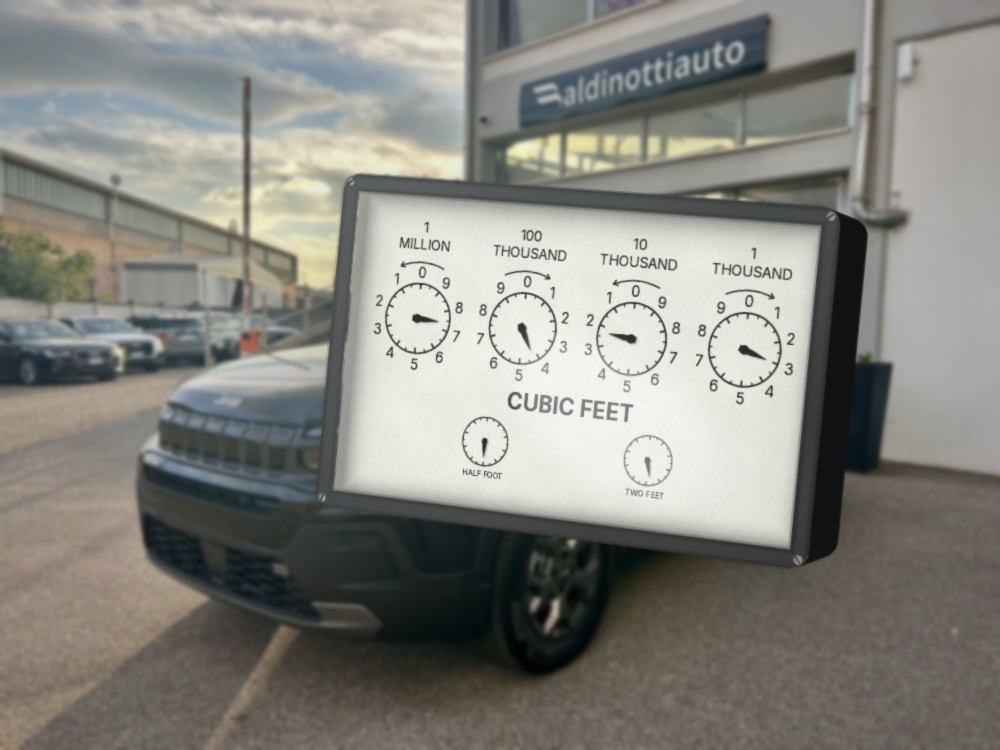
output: value=742300 unit=ft³
